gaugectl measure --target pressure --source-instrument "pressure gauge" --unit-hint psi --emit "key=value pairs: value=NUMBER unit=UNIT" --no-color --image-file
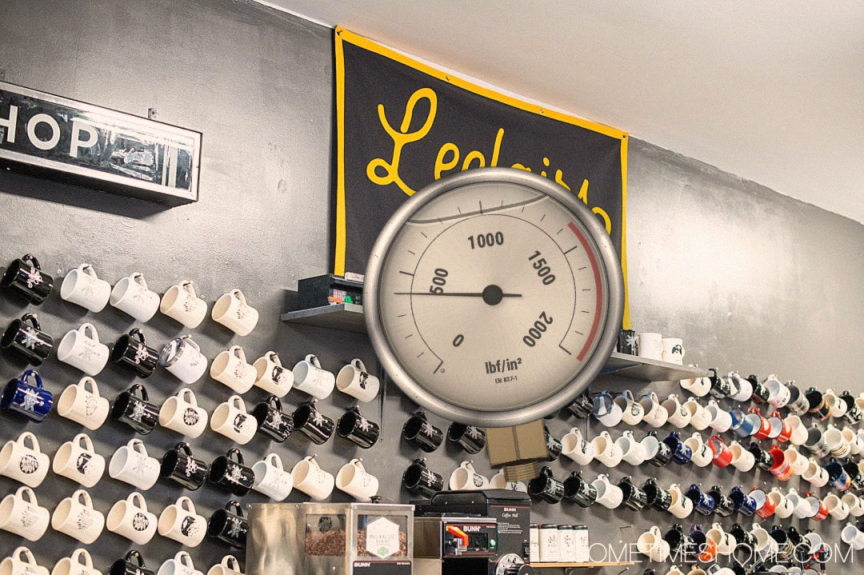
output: value=400 unit=psi
